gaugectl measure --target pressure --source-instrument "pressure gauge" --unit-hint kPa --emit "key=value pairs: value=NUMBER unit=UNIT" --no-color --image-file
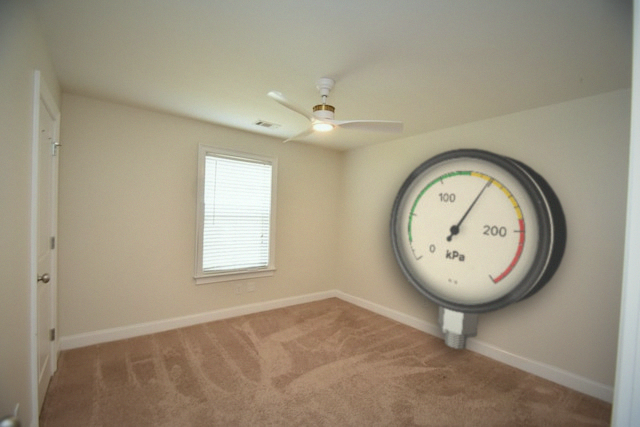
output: value=150 unit=kPa
